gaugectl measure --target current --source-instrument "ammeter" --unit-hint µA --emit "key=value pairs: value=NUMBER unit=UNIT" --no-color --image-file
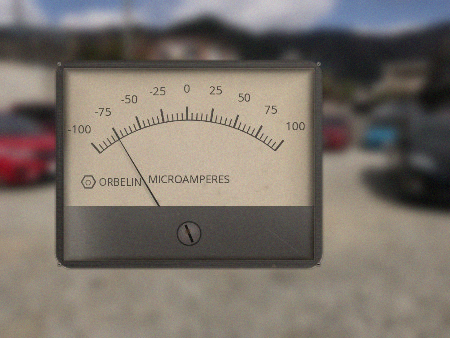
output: value=-75 unit=µA
